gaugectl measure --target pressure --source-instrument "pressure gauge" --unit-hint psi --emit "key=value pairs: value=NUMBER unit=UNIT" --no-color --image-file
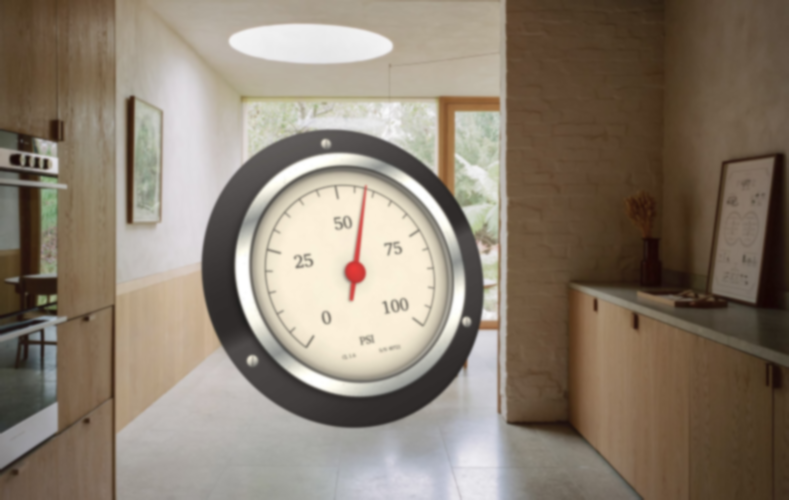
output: value=57.5 unit=psi
